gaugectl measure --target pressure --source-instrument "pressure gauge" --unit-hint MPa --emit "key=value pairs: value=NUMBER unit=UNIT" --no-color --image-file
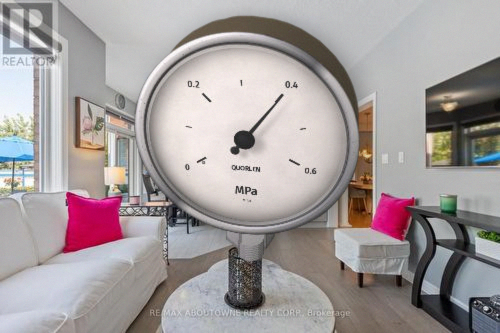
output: value=0.4 unit=MPa
